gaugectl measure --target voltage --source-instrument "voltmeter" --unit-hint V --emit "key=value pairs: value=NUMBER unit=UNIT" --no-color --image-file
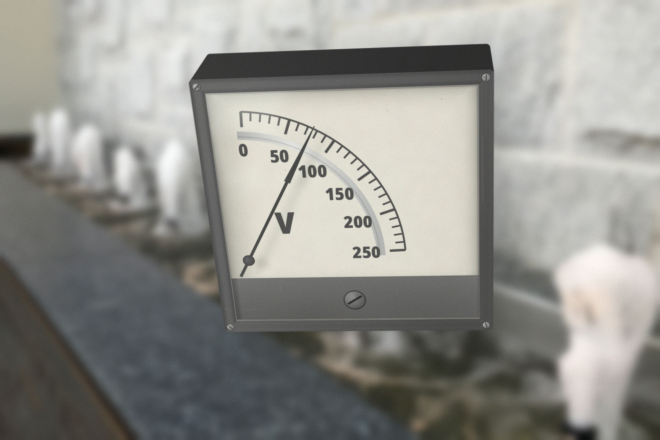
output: value=75 unit=V
